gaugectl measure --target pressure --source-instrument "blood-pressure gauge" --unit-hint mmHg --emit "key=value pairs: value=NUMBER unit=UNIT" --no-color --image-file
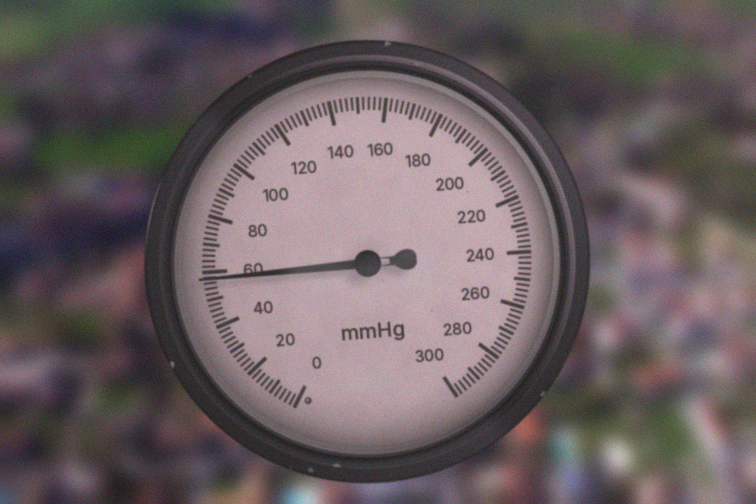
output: value=58 unit=mmHg
